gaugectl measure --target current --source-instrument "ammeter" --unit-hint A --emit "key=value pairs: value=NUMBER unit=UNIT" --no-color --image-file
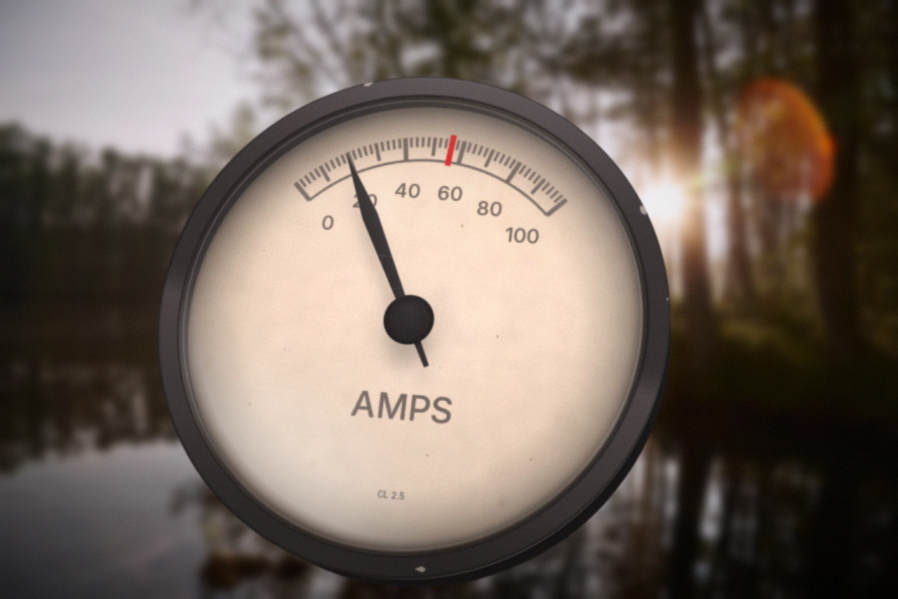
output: value=20 unit=A
